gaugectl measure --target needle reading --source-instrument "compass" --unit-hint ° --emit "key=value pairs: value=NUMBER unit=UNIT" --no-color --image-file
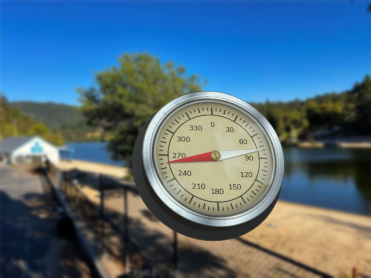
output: value=260 unit=°
